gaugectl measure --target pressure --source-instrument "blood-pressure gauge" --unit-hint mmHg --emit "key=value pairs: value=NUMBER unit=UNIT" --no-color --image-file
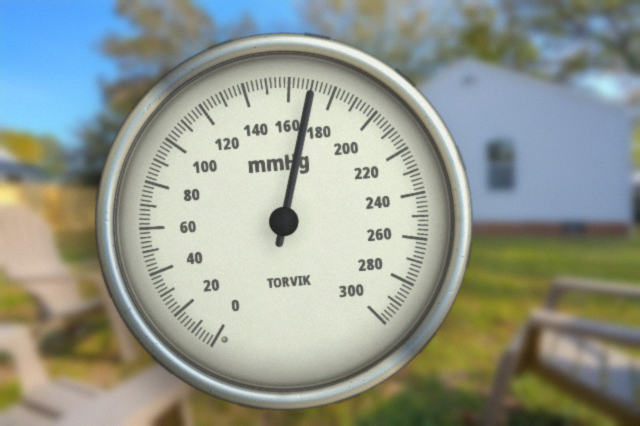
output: value=170 unit=mmHg
